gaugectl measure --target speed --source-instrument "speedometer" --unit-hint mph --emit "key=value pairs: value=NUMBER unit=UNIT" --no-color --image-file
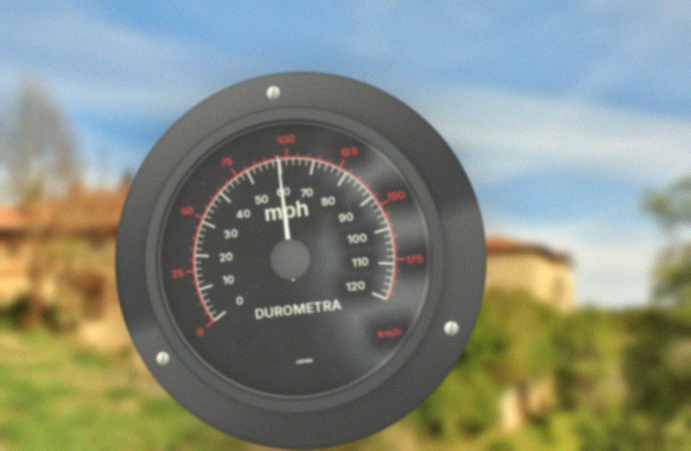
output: value=60 unit=mph
